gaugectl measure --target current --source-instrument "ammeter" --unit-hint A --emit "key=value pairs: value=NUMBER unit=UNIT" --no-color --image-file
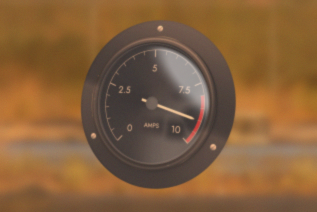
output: value=9 unit=A
